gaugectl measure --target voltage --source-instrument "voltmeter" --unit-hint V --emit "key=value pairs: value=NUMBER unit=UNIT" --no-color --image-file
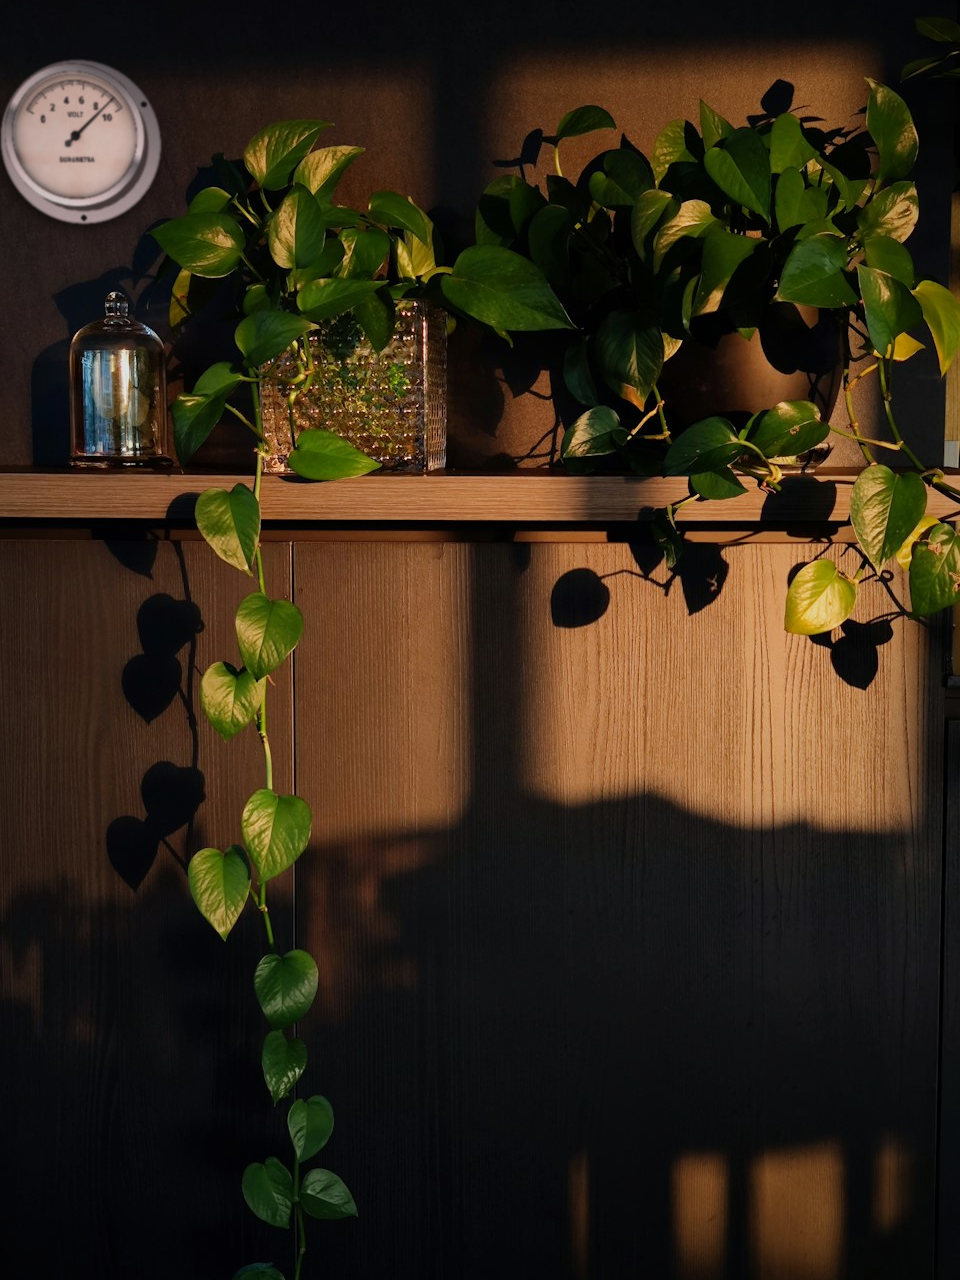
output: value=9 unit=V
